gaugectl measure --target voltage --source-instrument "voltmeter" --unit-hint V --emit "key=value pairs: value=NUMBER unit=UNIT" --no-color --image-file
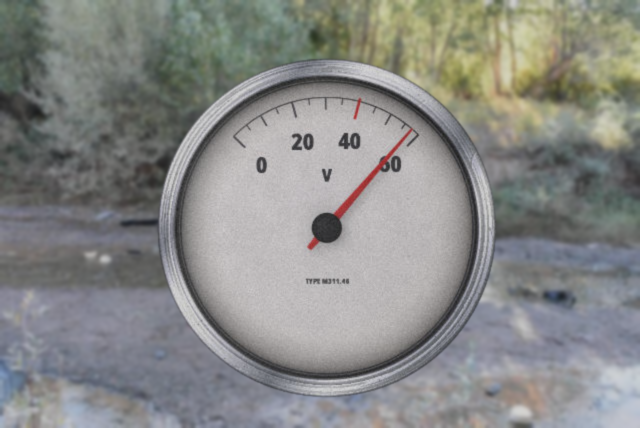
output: value=57.5 unit=V
